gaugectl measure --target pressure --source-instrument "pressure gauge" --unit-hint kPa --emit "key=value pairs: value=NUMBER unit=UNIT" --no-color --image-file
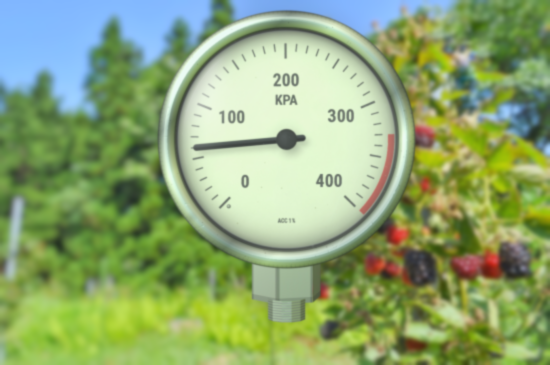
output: value=60 unit=kPa
